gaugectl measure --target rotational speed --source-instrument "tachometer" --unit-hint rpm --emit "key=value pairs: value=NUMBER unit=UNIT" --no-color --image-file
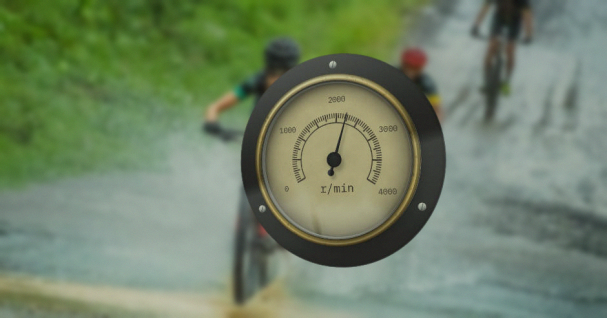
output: value=2250 unit=rpm
